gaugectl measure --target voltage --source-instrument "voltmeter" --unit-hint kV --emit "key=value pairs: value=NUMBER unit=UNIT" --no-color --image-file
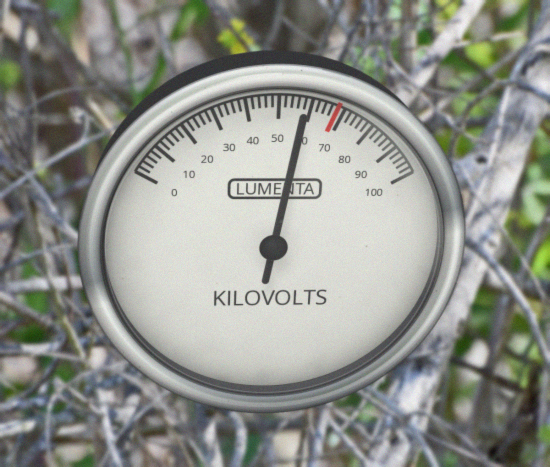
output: value=58 unit=kV
